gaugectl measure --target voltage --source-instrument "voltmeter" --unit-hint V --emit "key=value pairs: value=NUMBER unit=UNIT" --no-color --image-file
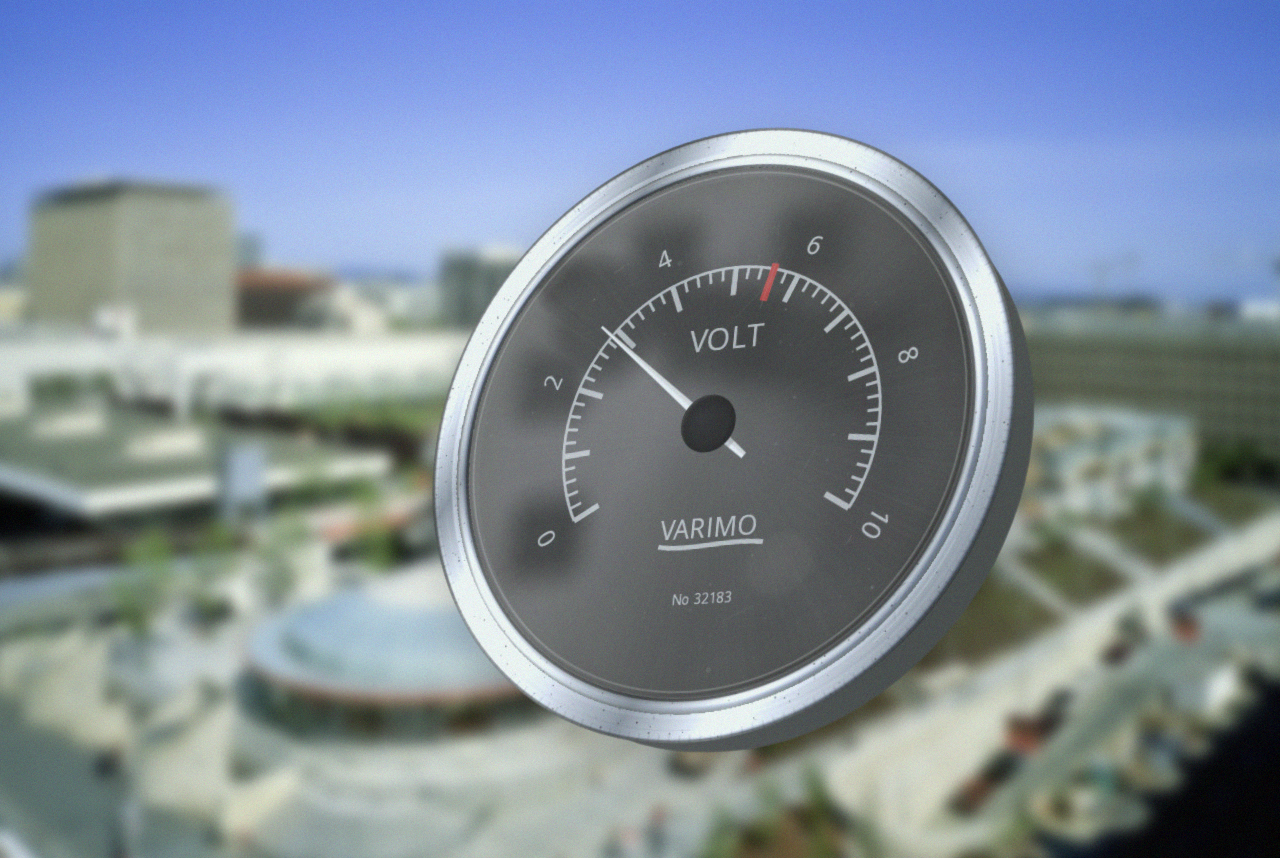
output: value=2.9 unit=V
